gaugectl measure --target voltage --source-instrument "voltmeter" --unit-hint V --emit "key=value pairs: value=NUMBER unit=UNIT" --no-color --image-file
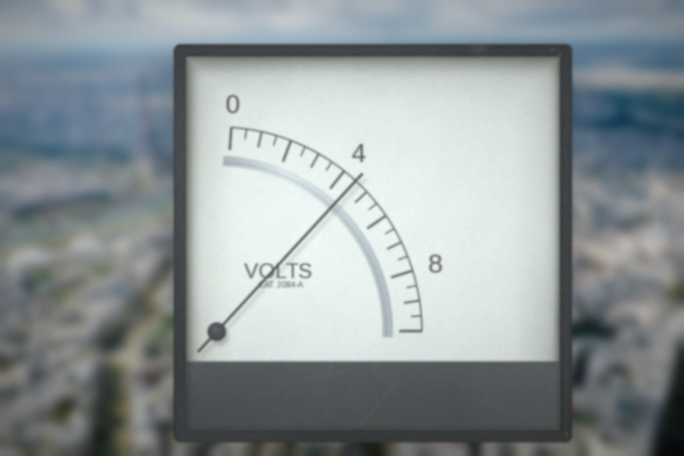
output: value=4.5 unit=V
